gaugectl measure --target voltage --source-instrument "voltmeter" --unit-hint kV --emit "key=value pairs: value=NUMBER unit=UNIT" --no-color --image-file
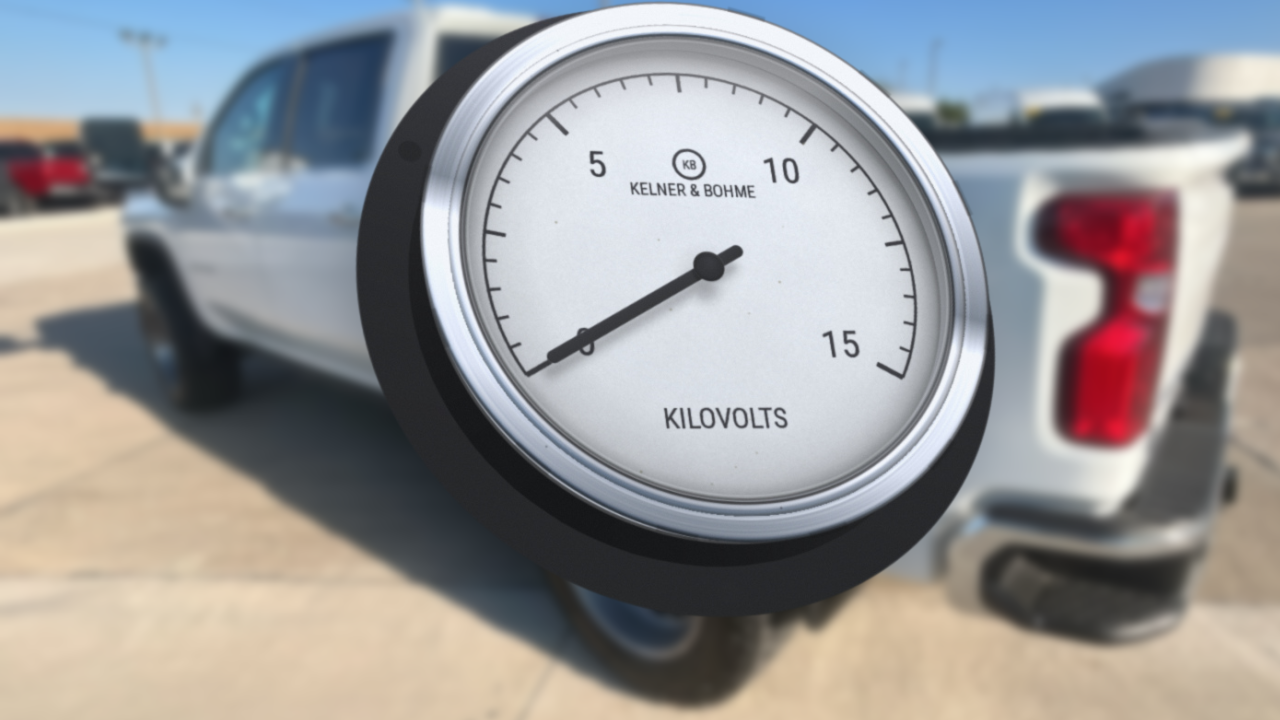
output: value=0 unit=kV
